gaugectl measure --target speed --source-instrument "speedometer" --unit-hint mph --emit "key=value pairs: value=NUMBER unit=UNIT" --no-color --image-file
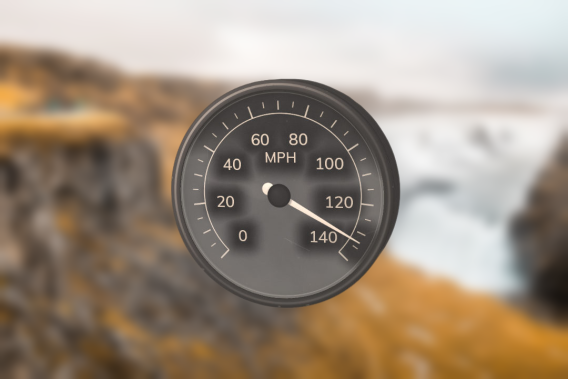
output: value=132.5 unit=mph
